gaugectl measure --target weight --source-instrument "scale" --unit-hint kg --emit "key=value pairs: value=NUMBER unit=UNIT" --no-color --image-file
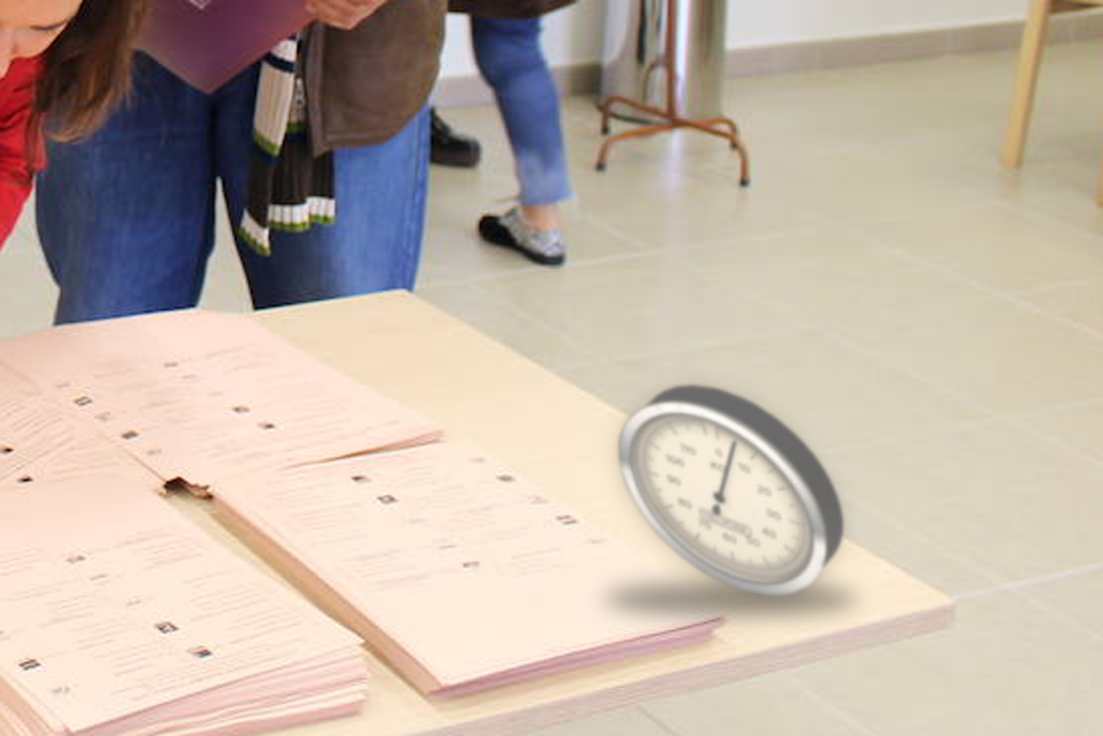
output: value=5 unit=kg
